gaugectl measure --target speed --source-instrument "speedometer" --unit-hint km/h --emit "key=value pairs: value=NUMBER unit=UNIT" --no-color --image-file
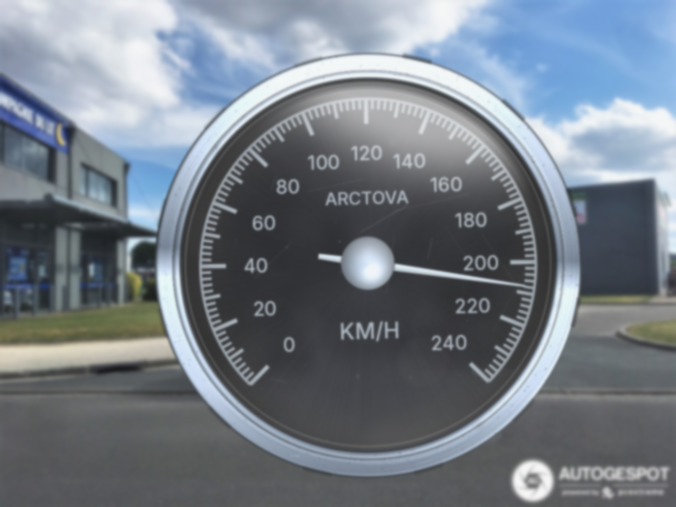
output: value=208 unit=km/h
